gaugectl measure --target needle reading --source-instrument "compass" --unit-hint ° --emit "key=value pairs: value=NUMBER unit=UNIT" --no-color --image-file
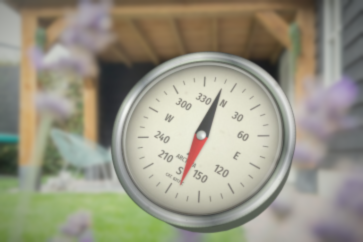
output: value=170 unit=°
